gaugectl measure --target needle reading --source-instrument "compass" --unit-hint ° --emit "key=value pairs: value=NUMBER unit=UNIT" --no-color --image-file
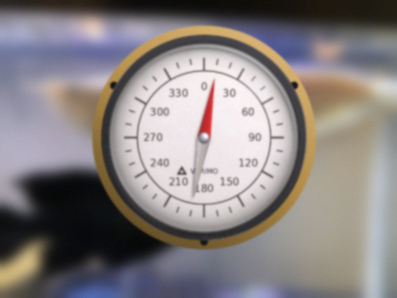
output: value=10 unit=°
